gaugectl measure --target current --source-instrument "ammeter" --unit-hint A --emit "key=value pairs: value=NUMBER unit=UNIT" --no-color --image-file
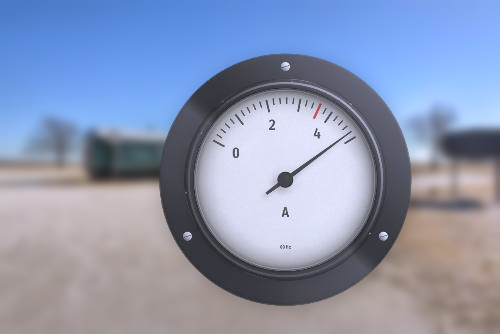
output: value=4.8 unit=A
